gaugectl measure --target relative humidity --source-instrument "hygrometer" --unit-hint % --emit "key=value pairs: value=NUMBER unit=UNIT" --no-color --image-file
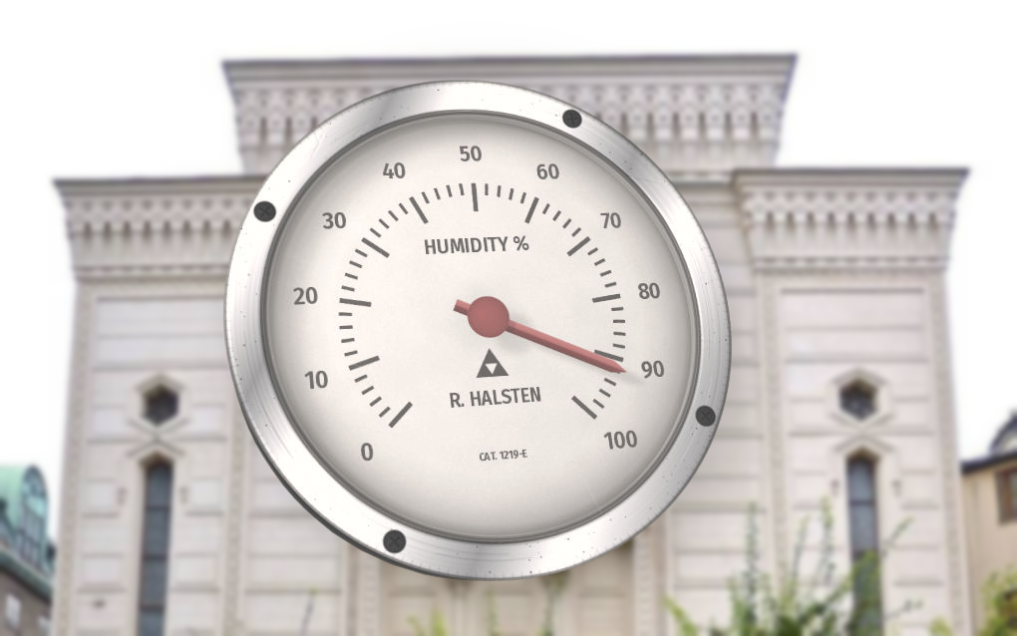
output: value=92 unit=%
